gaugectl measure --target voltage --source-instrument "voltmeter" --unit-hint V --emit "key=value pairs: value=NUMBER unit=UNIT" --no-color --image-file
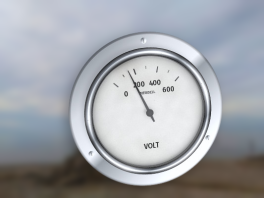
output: value=150 unit=V
